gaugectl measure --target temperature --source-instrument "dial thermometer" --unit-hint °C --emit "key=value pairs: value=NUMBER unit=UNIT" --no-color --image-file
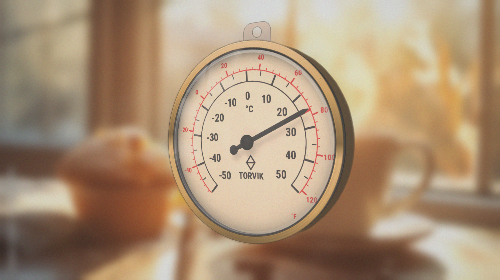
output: value=25 unit=°C
